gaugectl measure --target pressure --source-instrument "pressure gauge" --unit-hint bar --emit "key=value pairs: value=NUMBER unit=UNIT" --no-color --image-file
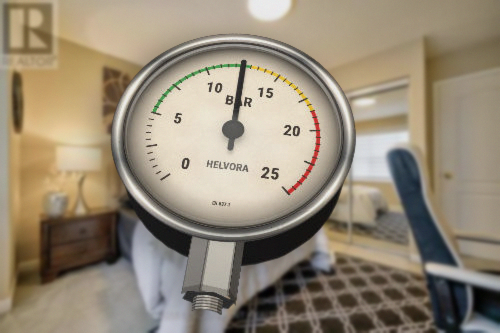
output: value=12.5 unit=bar
